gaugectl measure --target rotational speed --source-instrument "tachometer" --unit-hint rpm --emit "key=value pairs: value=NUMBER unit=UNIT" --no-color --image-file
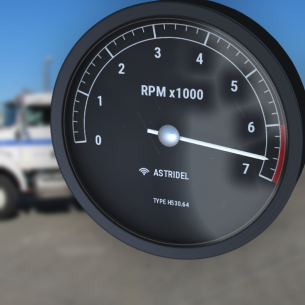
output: value=6600 unit=rpm
